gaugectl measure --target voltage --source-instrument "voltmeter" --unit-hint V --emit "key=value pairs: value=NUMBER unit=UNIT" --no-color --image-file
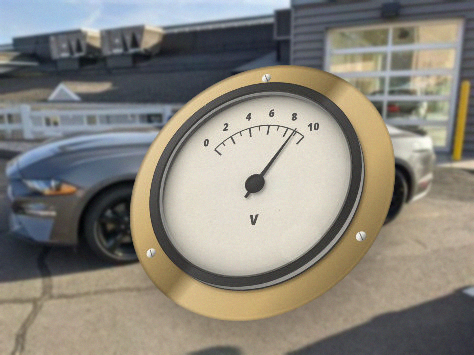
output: value=9 unit=V
